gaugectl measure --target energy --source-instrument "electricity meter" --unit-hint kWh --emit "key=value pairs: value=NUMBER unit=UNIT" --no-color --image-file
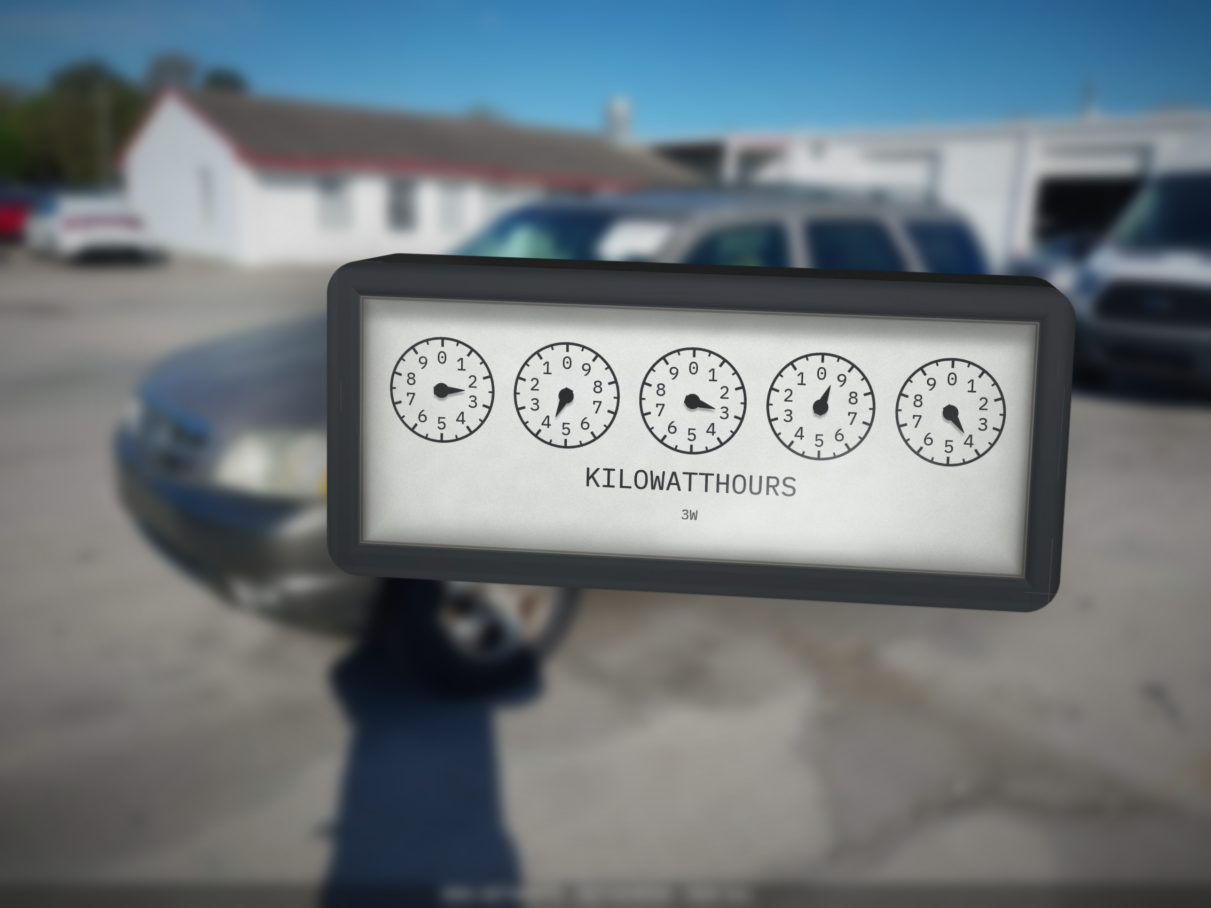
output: value=24294 unit=kWh
